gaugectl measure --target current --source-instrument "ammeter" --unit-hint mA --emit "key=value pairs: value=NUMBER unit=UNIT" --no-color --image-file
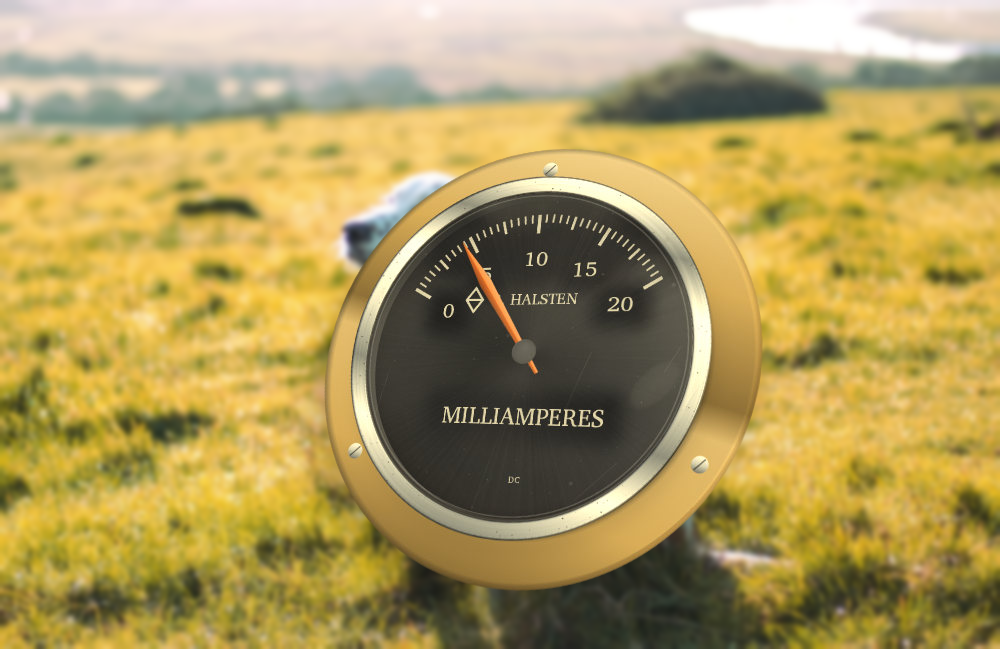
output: value=4.5 unit=mA
